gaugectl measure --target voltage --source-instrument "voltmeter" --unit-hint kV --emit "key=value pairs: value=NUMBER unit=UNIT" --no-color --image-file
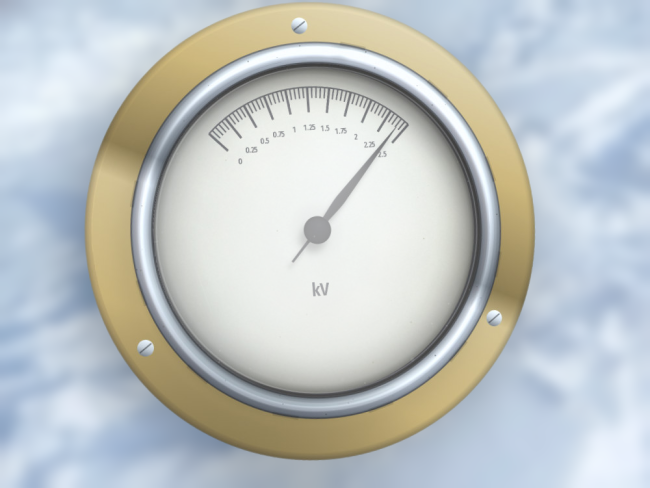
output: value=2.4 unit=kV
